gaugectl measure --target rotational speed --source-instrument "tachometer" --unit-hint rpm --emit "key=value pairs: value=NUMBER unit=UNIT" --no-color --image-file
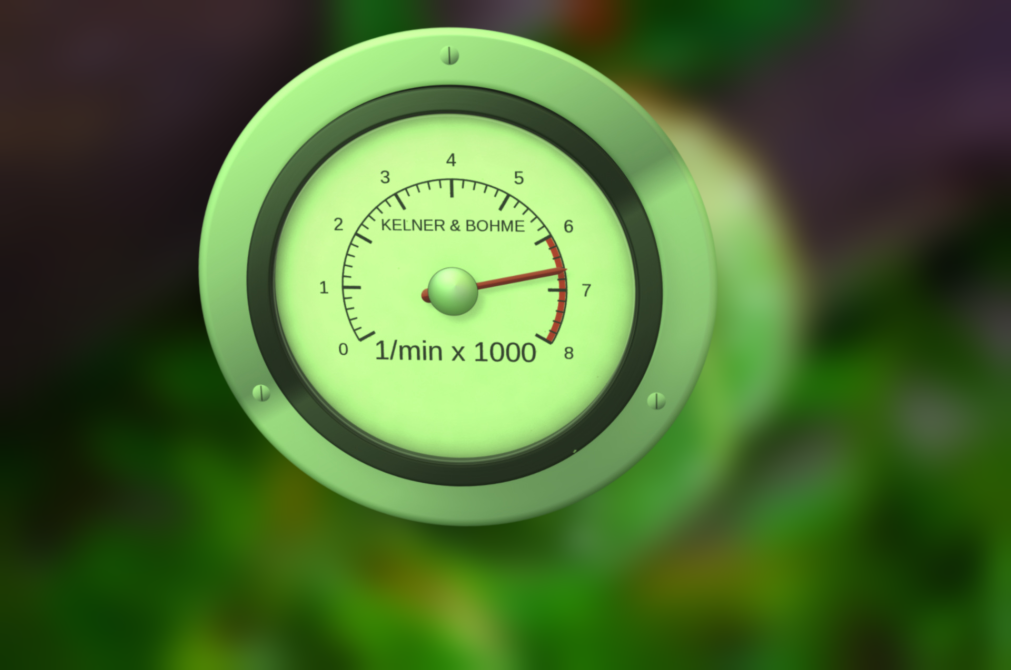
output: value=6600 unit=rpm
